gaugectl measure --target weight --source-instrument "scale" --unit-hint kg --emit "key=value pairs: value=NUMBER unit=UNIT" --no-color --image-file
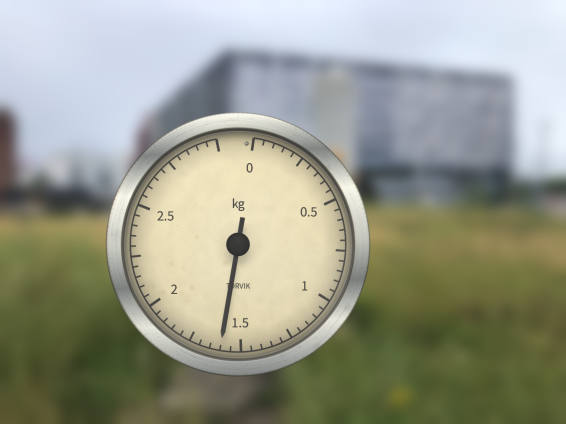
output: value=1.6 unit=kg
